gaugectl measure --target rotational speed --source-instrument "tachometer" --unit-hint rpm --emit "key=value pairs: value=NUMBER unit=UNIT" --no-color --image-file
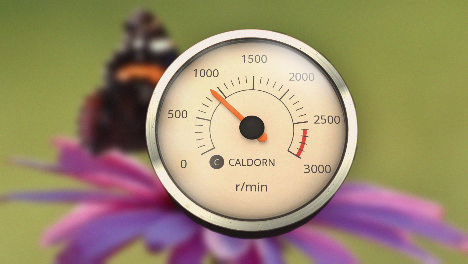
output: value=900 unit=rpm
